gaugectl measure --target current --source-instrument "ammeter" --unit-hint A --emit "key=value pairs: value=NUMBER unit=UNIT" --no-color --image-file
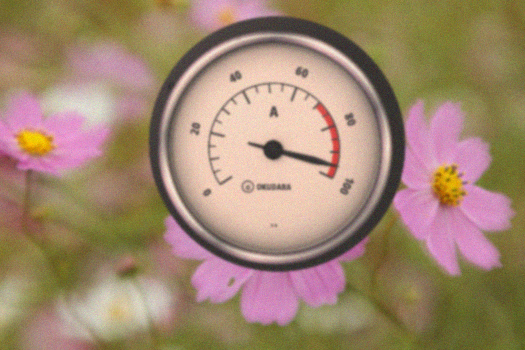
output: value=95 unit=A
